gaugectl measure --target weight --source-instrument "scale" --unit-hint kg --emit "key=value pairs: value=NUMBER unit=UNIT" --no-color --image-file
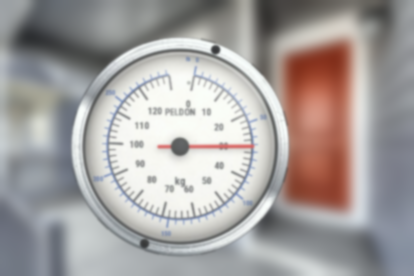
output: value=30 unit=kg
